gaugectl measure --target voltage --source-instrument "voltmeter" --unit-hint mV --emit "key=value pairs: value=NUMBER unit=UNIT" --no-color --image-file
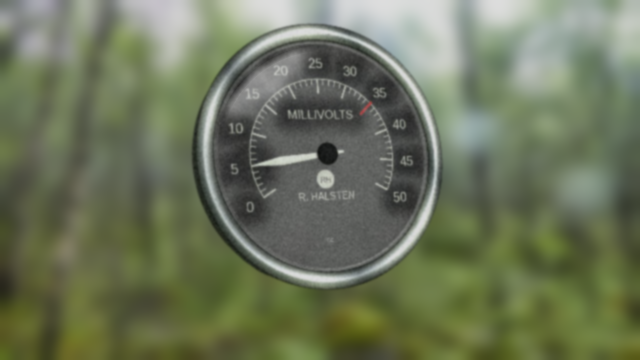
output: value=5 unit=mV
